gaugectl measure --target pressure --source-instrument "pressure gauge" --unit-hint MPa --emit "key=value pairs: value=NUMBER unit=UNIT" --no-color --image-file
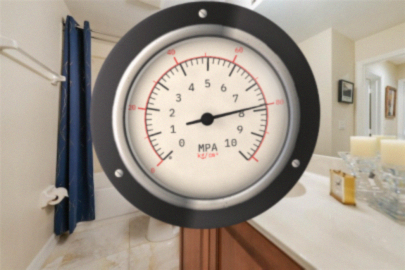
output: value=7.8 unit=MPa
